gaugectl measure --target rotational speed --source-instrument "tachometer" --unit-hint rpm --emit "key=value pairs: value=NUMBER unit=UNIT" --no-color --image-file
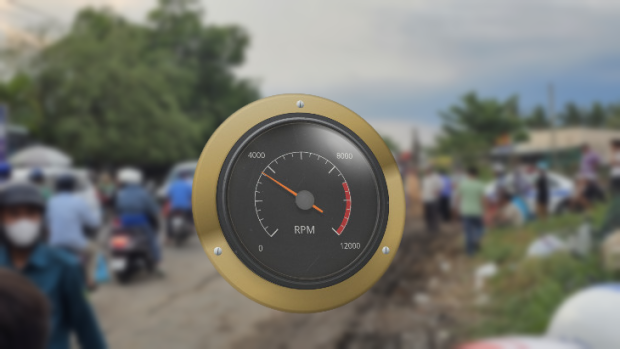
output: value=3500 unit=rpm
